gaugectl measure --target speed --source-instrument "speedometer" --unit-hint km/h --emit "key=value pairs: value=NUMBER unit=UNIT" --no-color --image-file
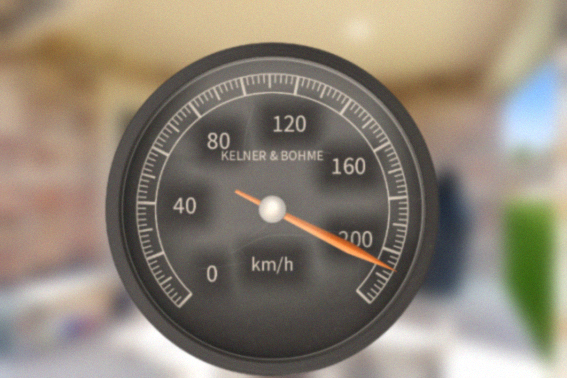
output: value=206 unit=km/h
